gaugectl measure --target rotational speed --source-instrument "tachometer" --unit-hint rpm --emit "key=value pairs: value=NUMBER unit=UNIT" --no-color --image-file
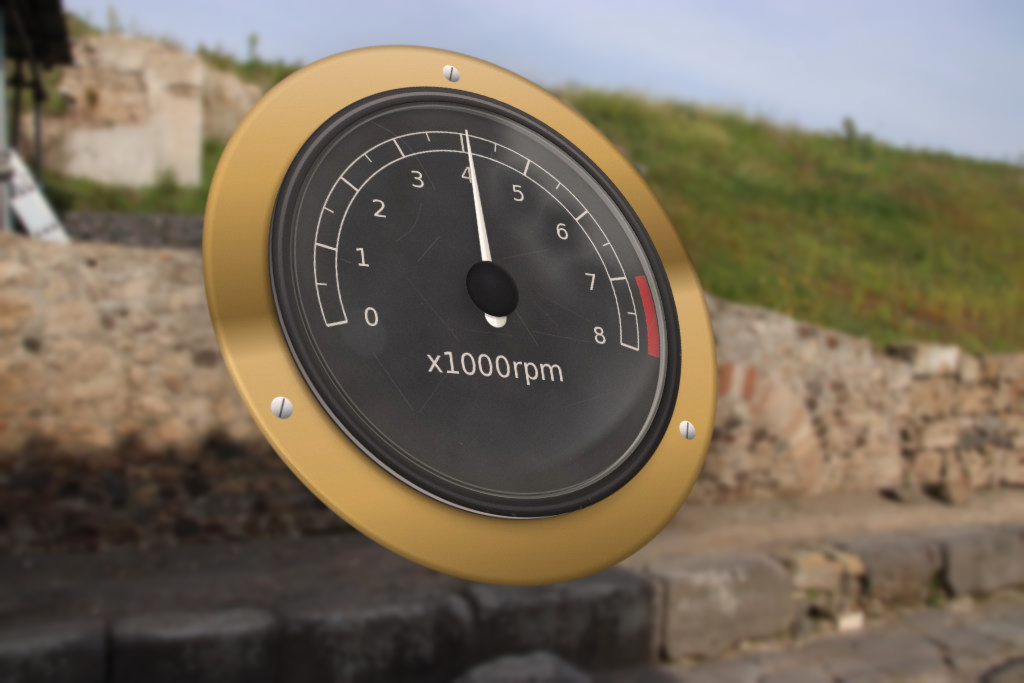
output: value=4000 unit=rpm
